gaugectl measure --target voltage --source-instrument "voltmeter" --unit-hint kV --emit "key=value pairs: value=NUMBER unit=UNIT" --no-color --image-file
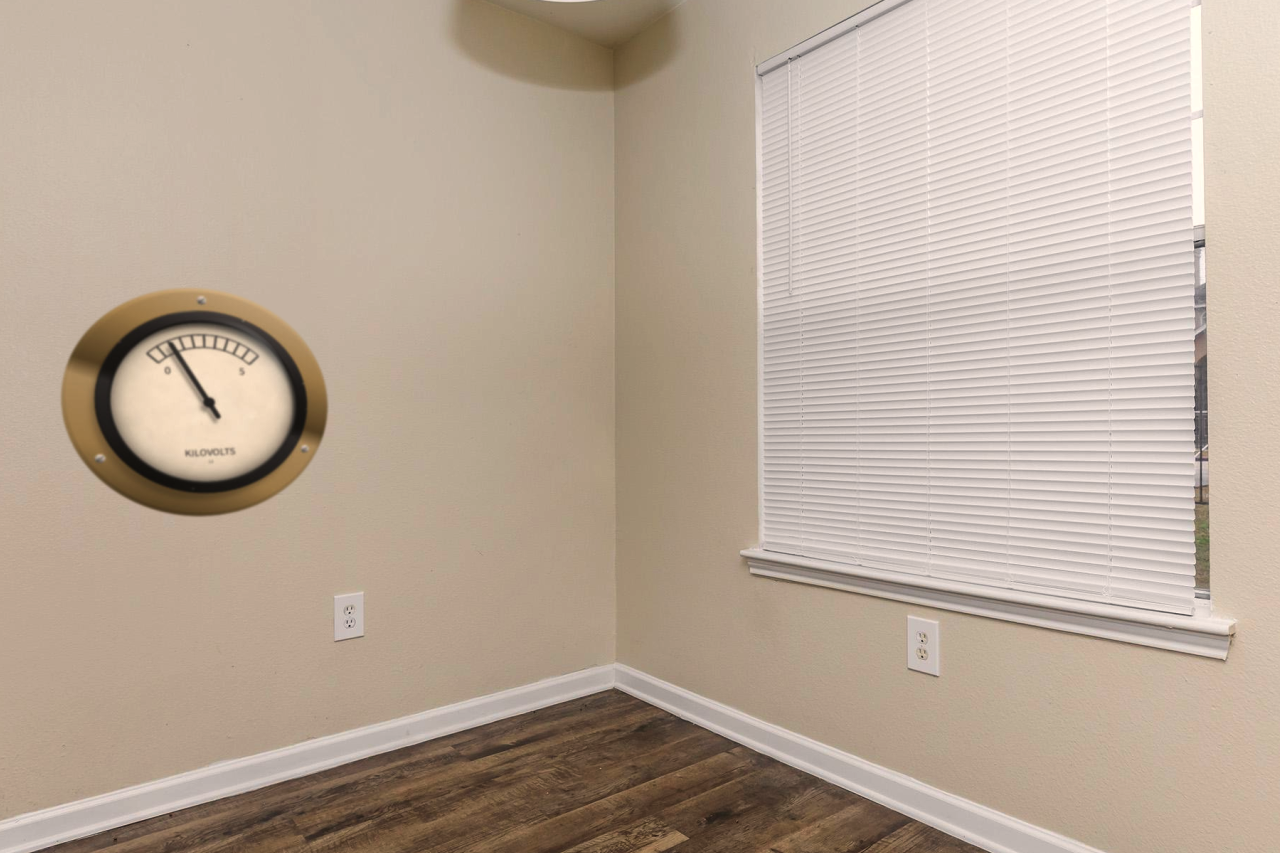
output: value=1 unit=kV
